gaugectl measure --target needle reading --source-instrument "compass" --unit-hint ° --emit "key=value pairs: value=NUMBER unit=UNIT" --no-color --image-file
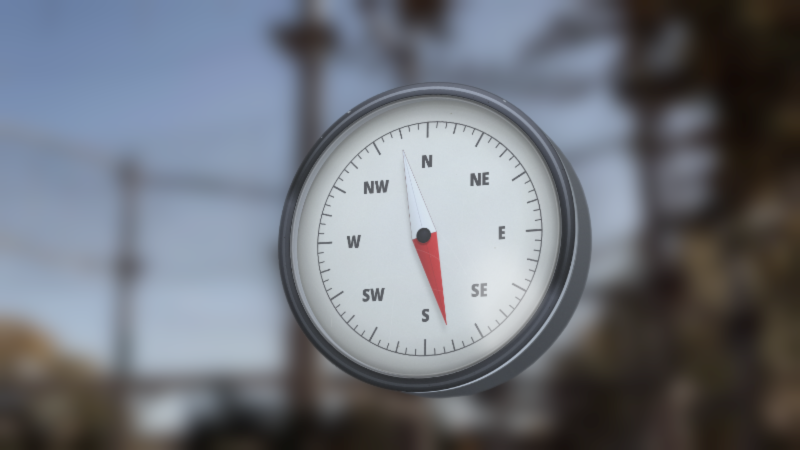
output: value=165 unit=°
